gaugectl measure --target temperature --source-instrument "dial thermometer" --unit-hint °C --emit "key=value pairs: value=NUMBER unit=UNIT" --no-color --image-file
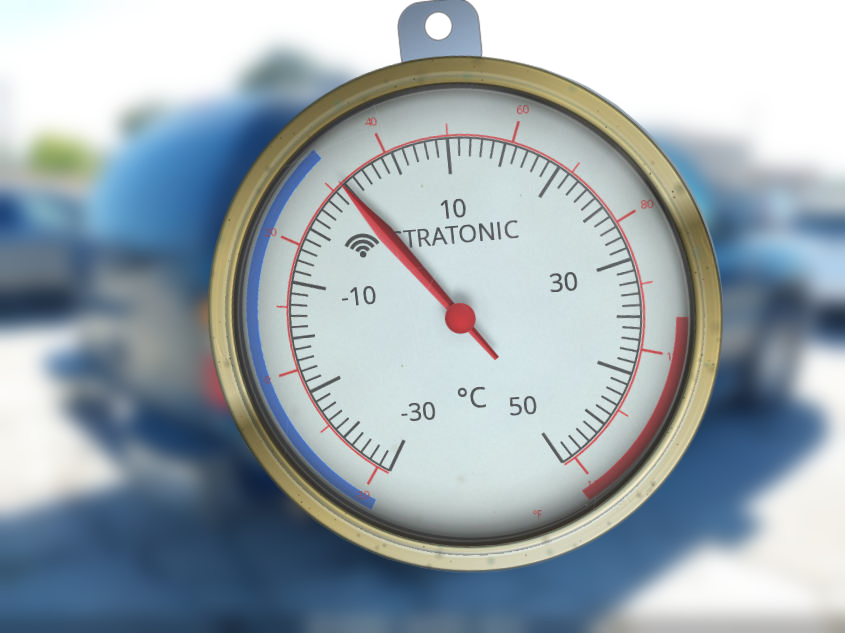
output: value=0 unit=°C
